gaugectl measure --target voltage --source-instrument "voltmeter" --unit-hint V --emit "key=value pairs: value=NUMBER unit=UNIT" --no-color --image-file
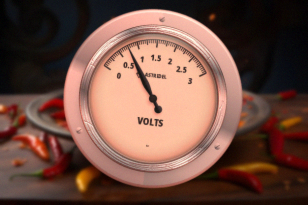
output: value=0.75 unit=V
